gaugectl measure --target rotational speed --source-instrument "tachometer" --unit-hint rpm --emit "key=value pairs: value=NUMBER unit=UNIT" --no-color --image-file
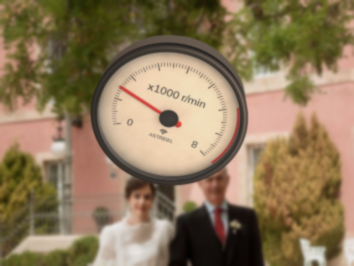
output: value=1500 unit=rpm
